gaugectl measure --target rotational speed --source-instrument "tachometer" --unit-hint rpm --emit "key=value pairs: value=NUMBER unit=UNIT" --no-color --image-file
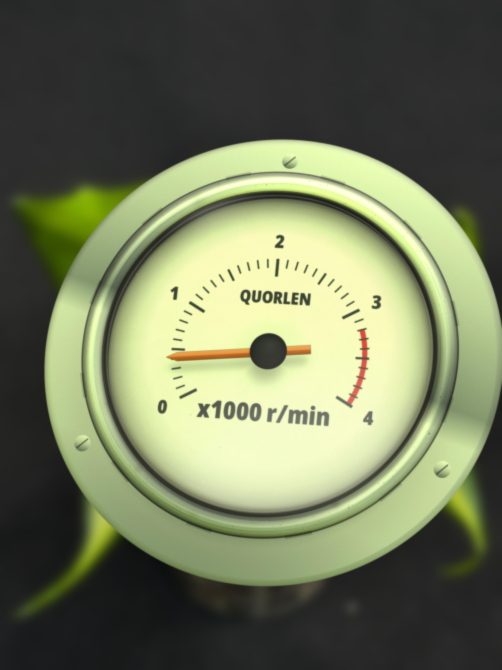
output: value=400 unit=rpm
